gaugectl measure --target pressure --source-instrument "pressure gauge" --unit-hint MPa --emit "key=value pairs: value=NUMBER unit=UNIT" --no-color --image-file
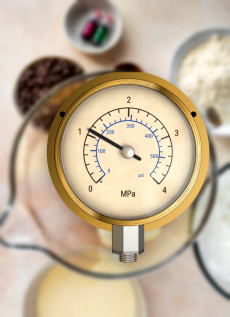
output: value=1.1 unit=MPa
